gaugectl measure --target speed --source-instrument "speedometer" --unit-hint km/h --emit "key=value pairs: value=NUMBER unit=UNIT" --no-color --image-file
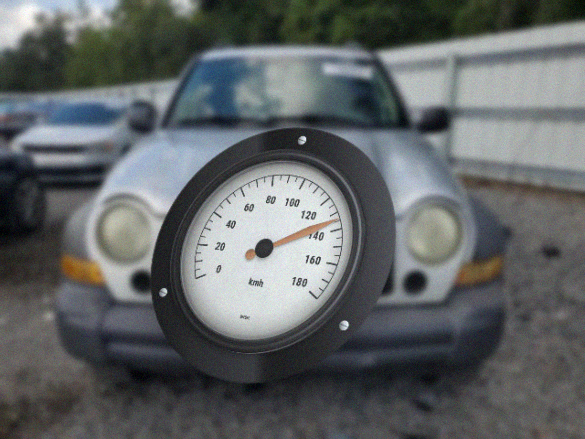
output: value=135 unit=km/h
